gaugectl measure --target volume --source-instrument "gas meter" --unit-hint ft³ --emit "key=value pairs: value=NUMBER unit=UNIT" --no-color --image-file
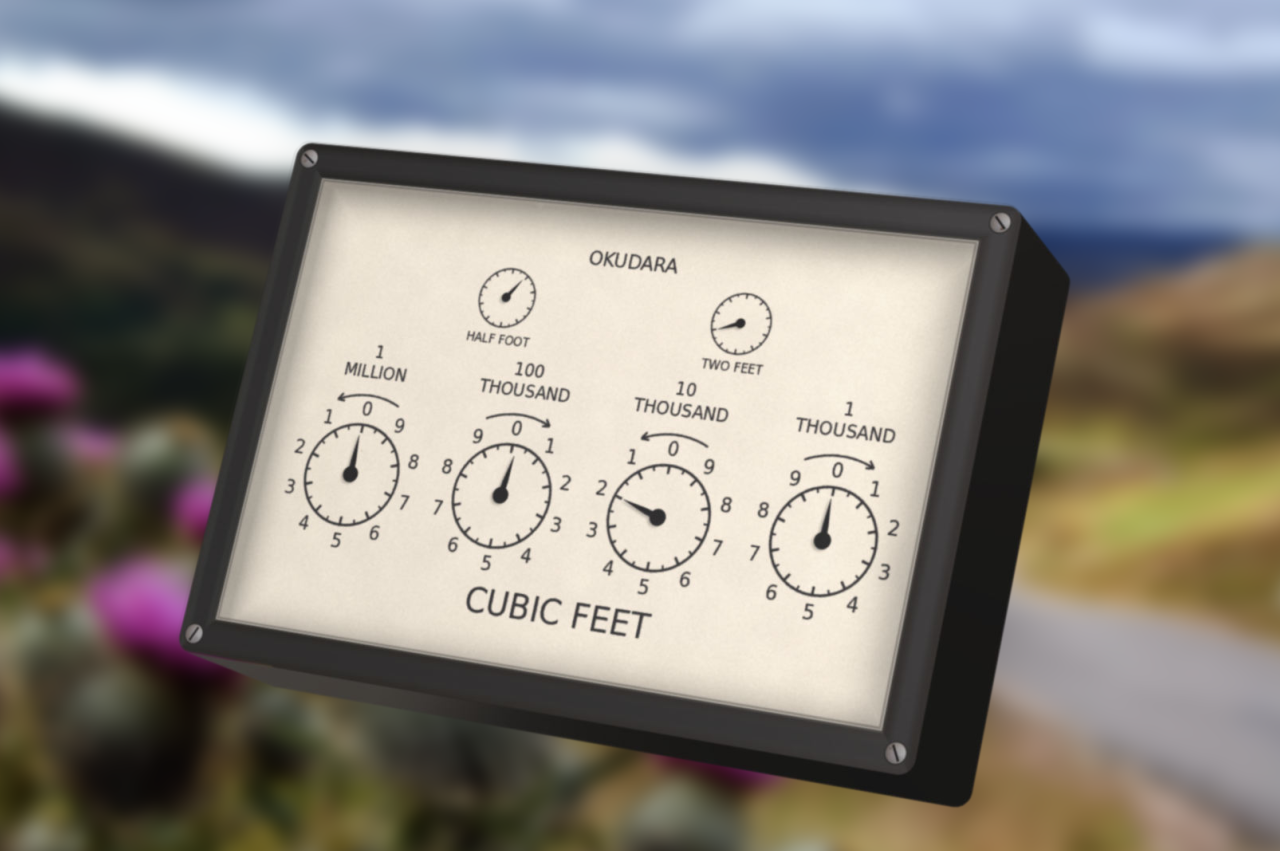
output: value=2000 unit=ft³
